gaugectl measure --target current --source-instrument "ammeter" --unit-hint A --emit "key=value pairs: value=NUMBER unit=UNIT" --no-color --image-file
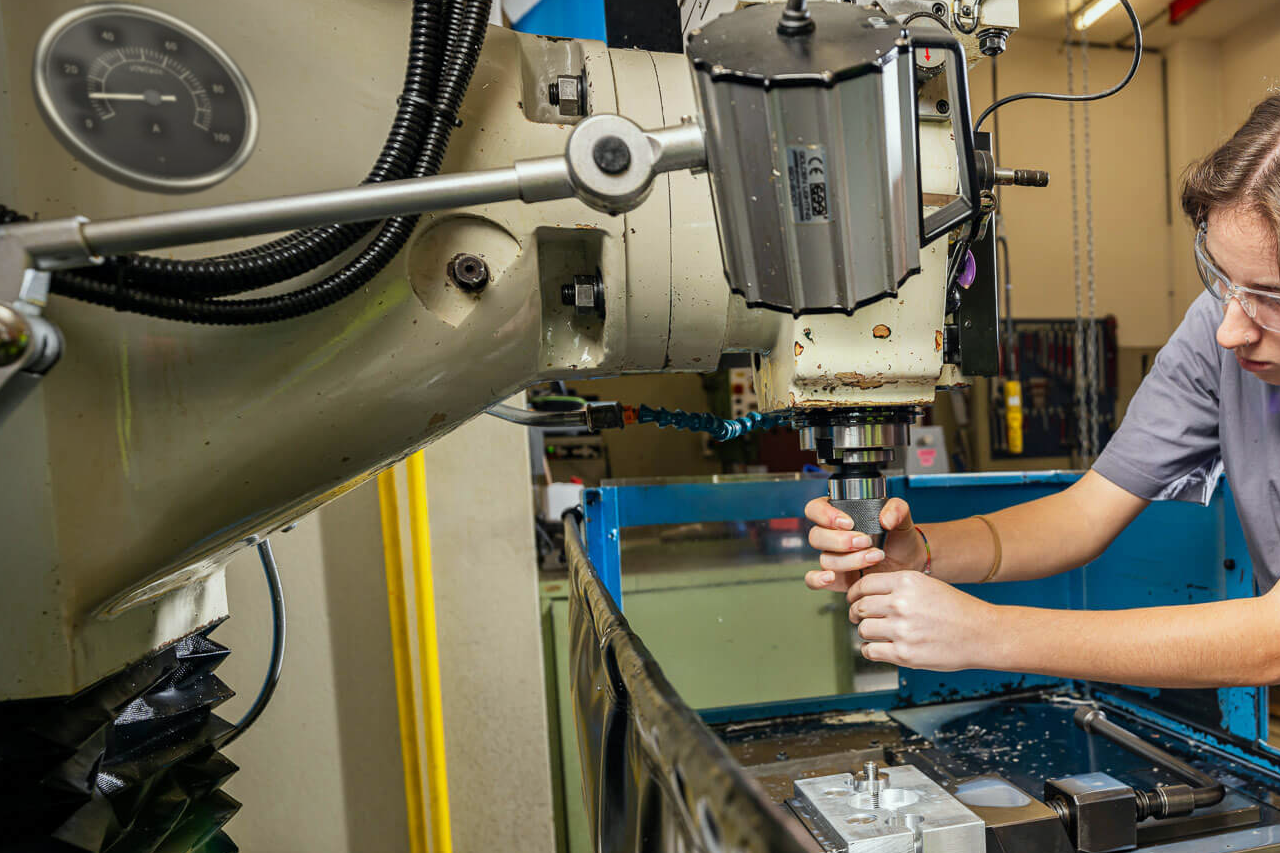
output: value=10 unit=A
